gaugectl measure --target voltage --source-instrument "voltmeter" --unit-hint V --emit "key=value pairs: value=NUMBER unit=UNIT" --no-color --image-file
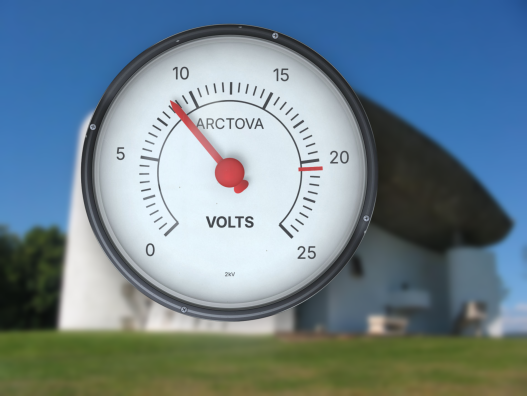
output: value=8.75 unit=V
